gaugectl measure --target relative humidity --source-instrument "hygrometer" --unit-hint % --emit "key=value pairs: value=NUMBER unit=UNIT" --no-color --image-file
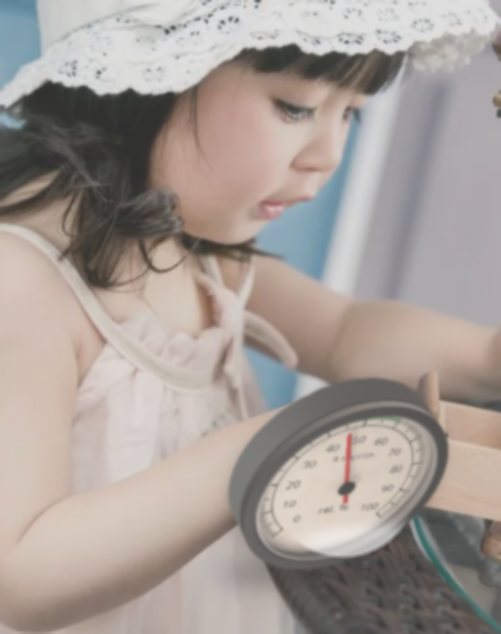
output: value=45 unit=%
